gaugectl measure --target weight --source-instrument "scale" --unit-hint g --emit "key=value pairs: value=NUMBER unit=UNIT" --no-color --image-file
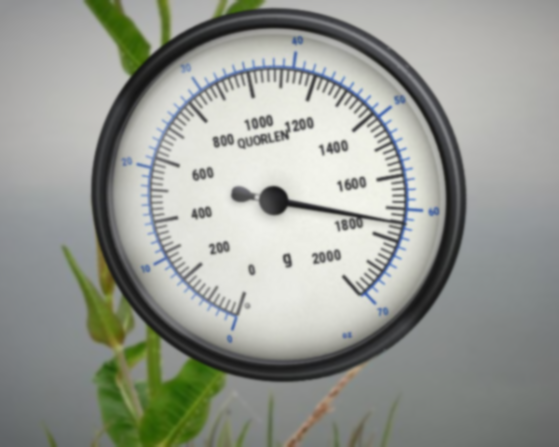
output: value=1740 unit=g
